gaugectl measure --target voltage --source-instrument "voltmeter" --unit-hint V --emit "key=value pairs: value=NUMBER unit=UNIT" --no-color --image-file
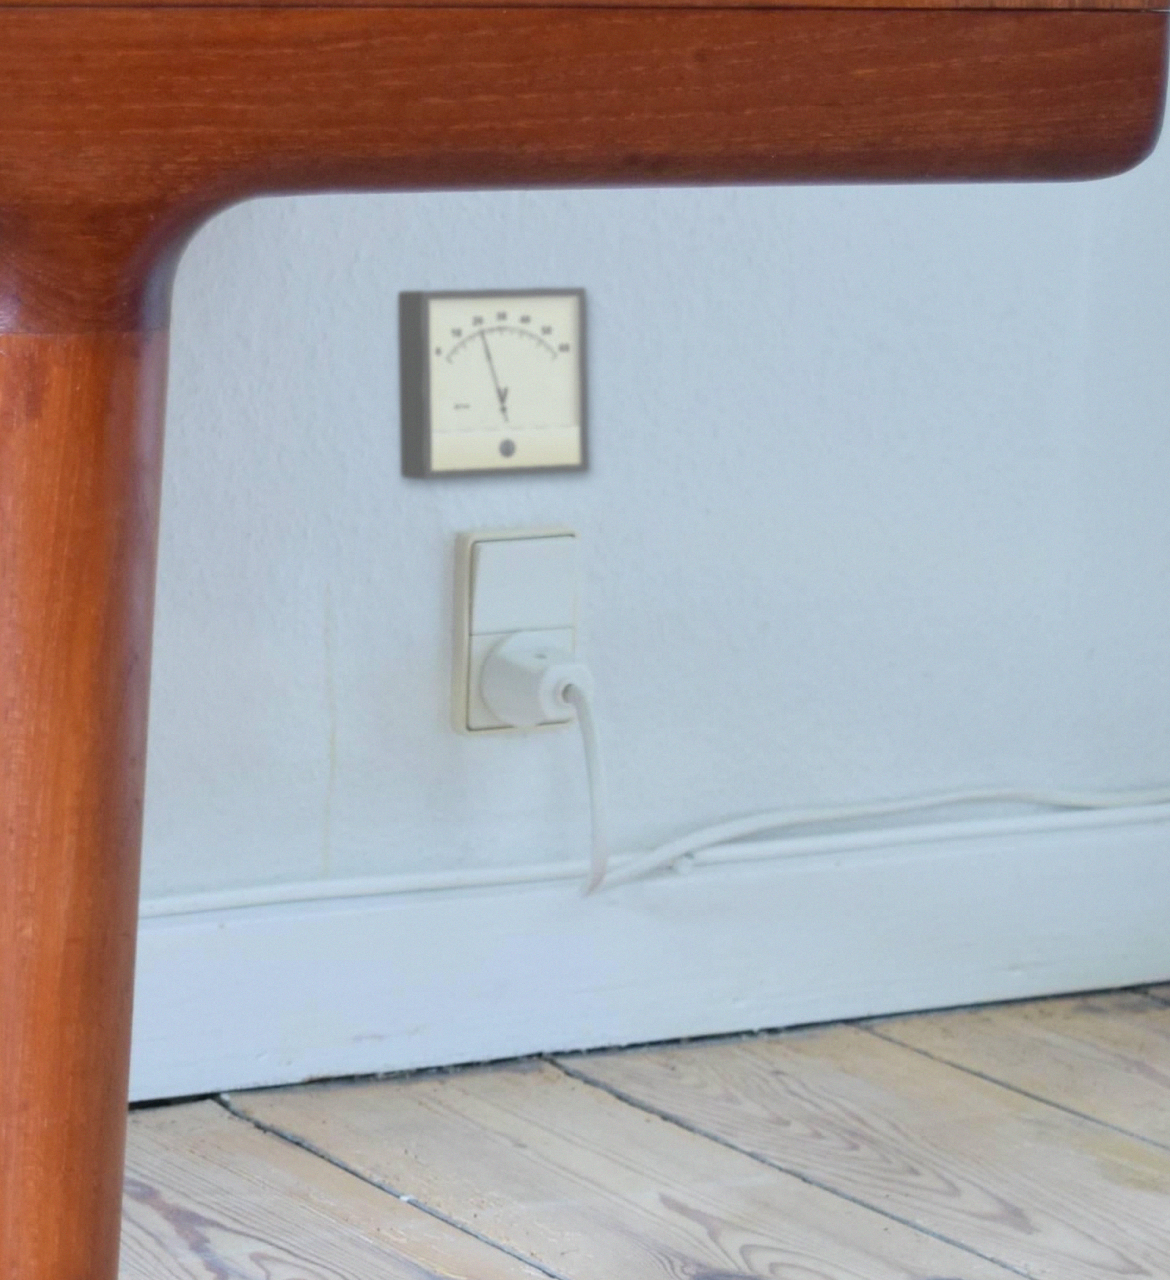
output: value=20 unit=V
